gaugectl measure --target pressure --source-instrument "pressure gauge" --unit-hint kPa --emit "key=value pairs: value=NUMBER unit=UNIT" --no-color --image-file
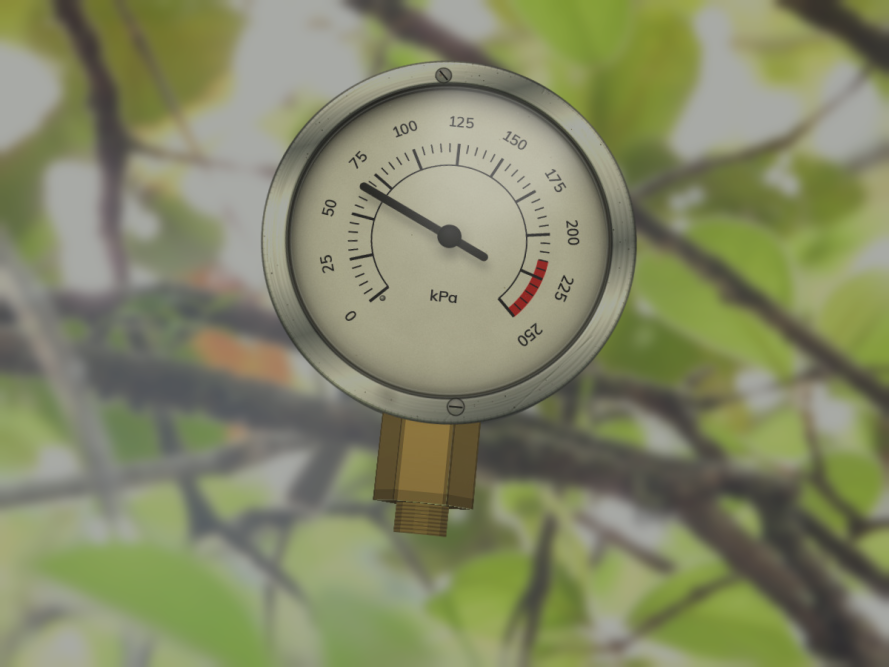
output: value=65 unit=kPa
